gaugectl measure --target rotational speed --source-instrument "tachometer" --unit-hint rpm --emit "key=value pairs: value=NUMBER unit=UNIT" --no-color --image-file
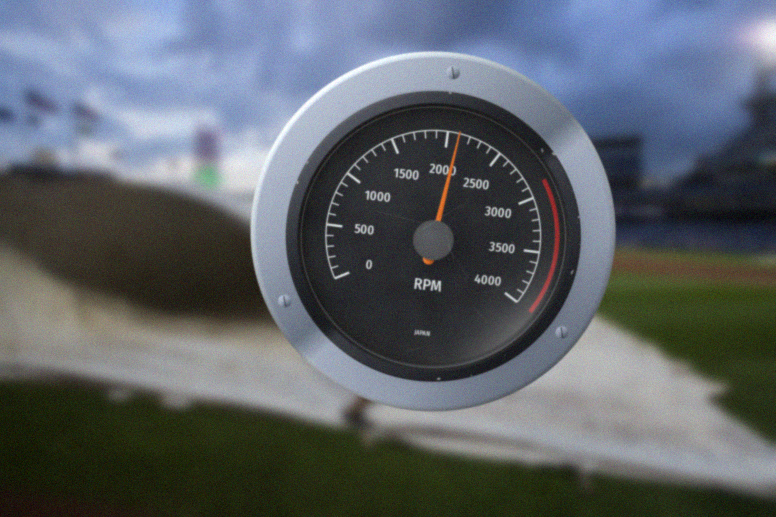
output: value=2100 unit=rpm
